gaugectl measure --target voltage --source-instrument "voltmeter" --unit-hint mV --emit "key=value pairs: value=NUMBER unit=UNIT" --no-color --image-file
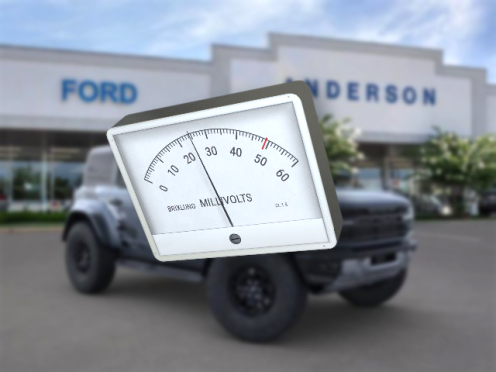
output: value=25 unit=mV
